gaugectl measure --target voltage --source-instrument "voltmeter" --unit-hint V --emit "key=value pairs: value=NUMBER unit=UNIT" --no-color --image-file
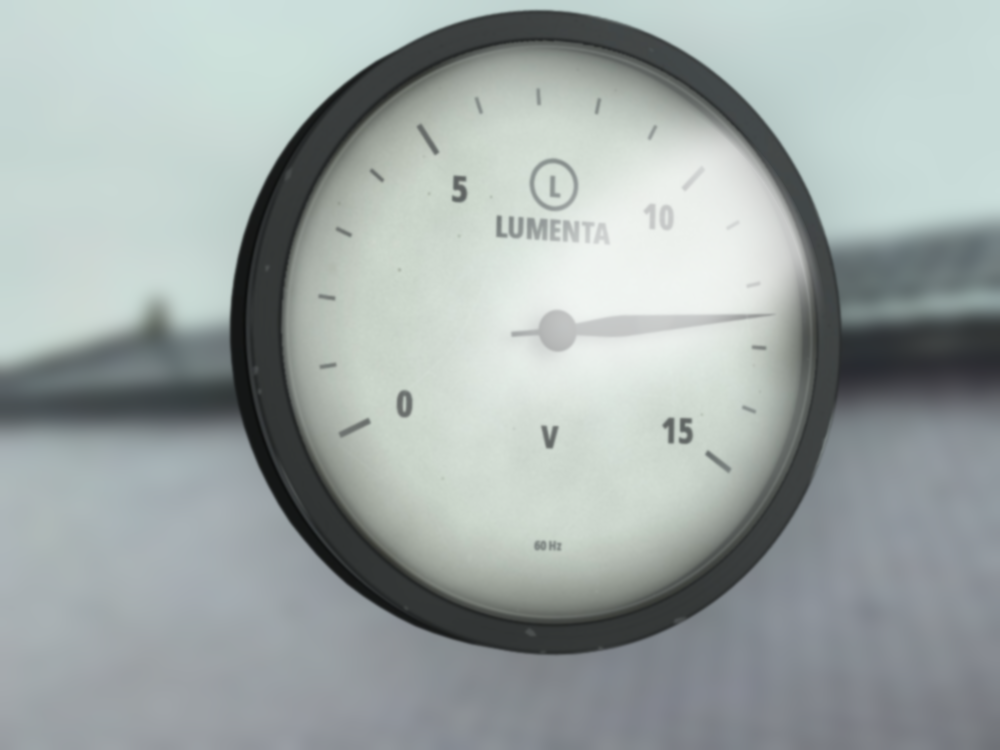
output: value=12.5 unit=V
